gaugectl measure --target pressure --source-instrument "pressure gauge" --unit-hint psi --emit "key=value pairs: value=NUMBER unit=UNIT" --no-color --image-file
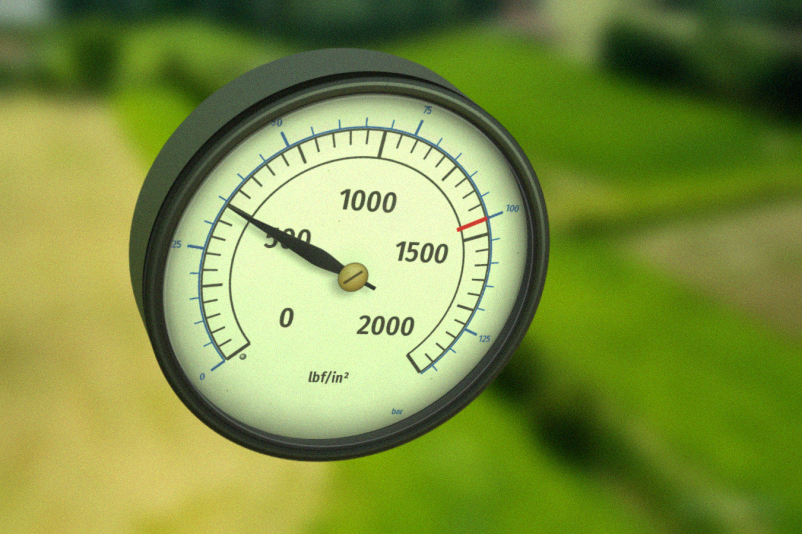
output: value=500 unit=psi
